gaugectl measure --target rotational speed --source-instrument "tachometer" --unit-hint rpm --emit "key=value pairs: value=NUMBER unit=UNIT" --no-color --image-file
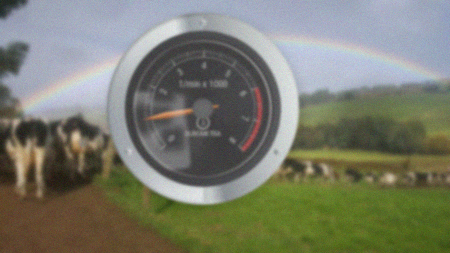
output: value=1000 unit=rpm
